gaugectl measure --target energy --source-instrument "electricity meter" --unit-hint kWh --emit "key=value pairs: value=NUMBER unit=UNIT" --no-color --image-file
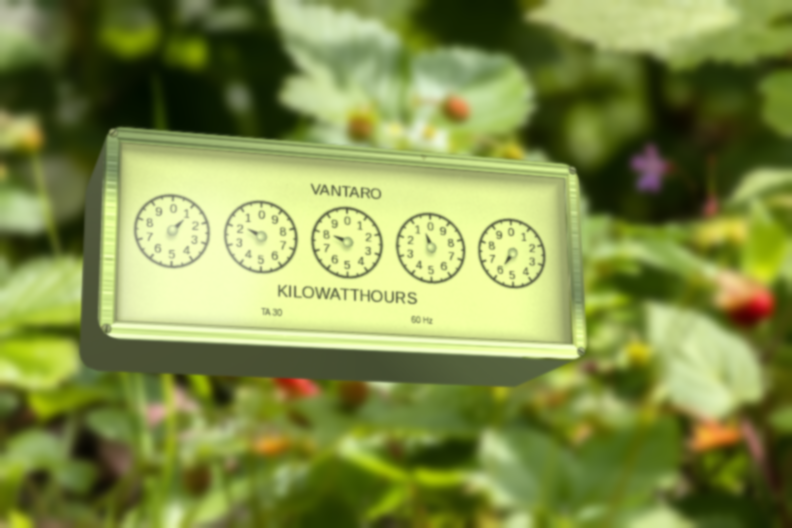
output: value=11806 unit=kWh
